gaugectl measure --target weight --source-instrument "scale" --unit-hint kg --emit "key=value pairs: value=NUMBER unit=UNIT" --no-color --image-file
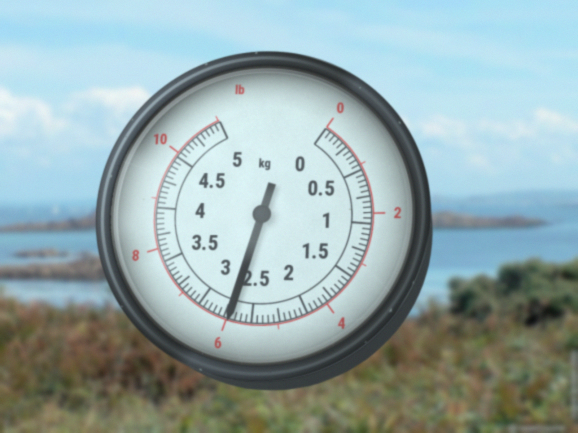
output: value=2.7 unit=kg
